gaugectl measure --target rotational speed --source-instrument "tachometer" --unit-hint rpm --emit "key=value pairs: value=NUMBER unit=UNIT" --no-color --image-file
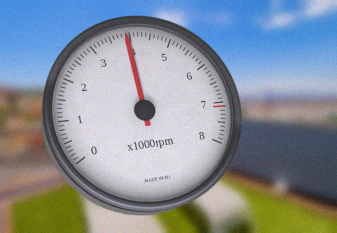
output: value=3900 unit=rpm
